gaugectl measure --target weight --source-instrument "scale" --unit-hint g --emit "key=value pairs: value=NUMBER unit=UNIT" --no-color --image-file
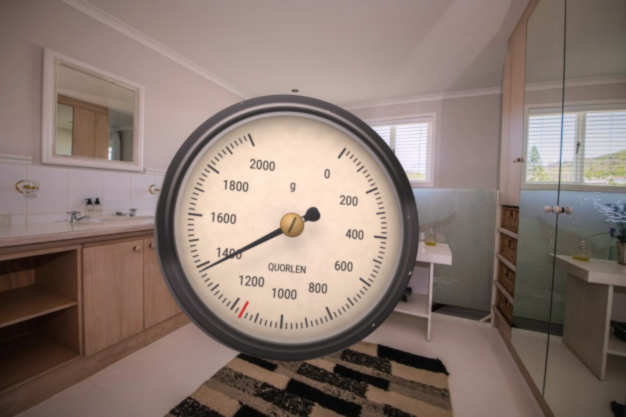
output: value=1380 unit=g
